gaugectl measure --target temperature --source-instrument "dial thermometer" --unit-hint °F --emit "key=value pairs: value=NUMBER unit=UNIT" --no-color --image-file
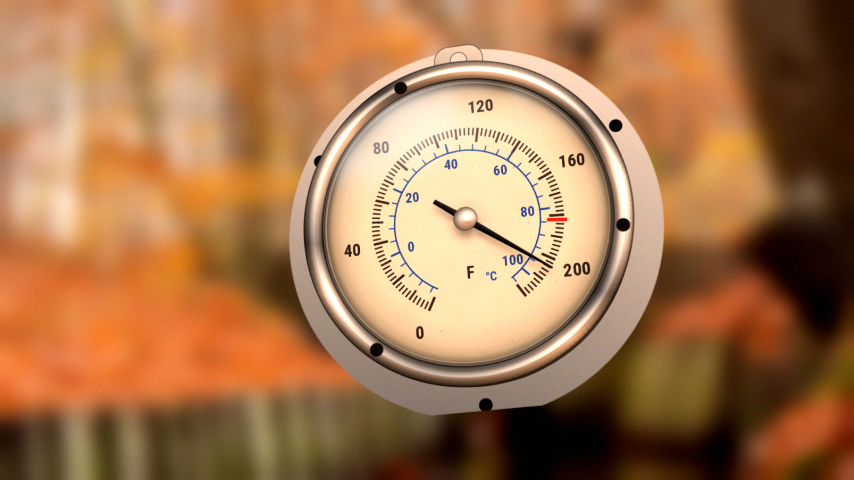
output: value=204 unit=°F
